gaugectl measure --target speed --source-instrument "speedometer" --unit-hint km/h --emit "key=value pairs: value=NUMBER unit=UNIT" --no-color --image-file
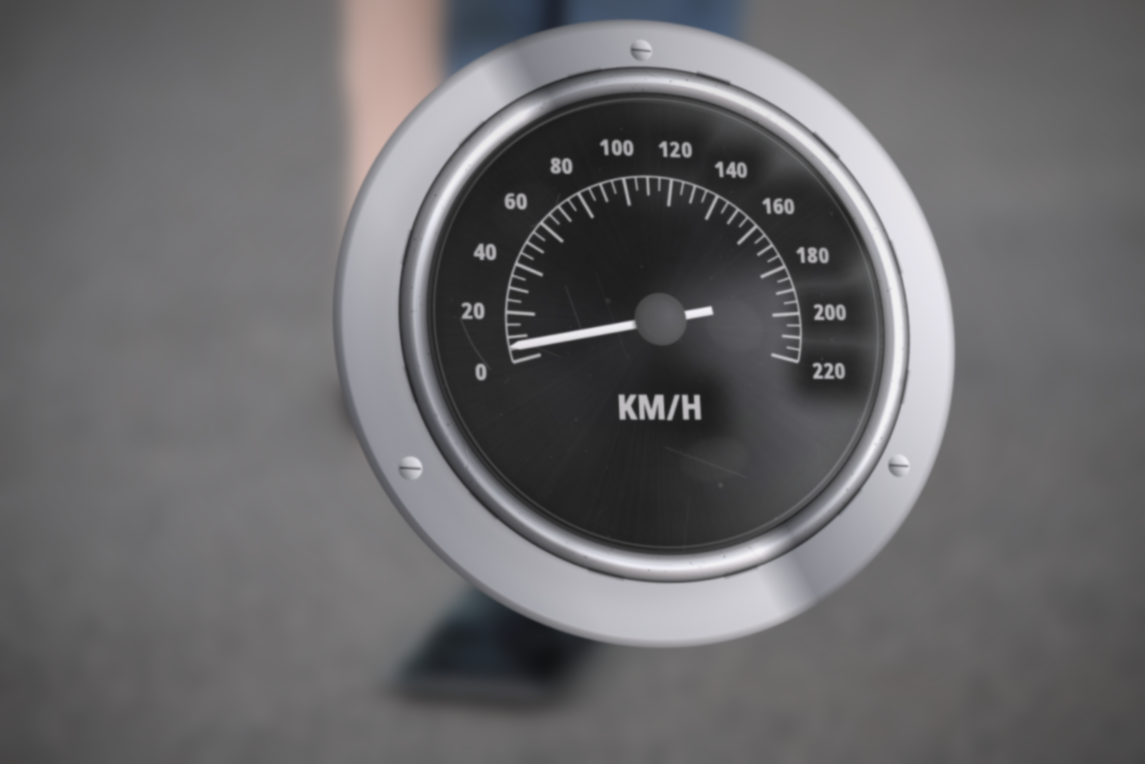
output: value=5 unit=km/h
